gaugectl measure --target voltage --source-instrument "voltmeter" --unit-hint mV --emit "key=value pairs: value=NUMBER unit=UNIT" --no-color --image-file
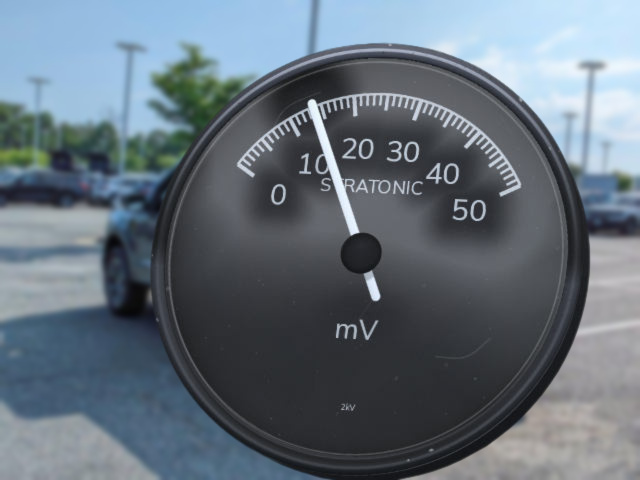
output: value=14 unit=mV
